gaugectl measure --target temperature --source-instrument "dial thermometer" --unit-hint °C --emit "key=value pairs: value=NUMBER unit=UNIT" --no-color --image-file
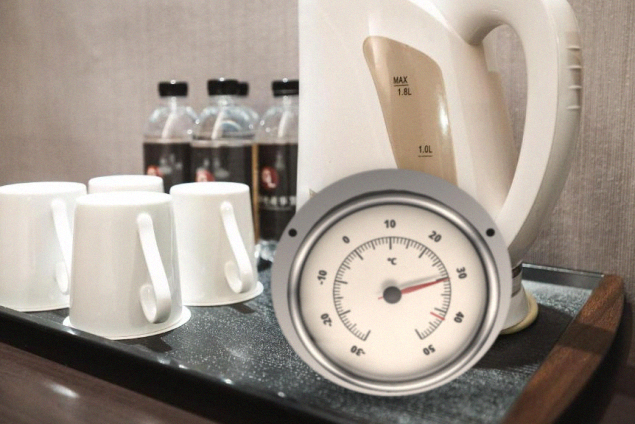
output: value=30 unit=°C
